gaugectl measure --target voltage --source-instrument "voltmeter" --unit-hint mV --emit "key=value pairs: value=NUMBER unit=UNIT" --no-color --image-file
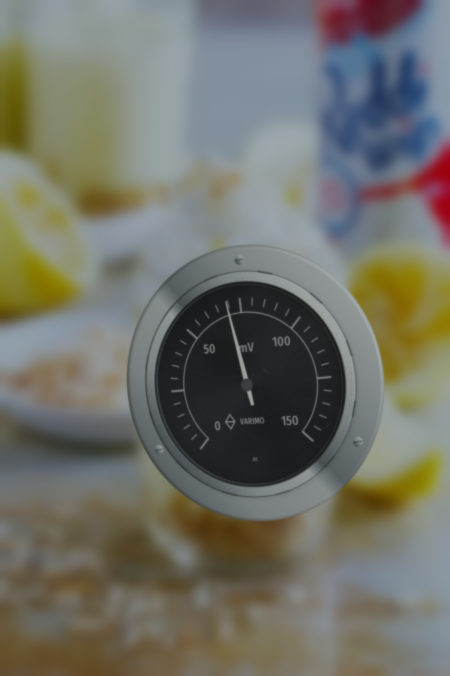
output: value=70 unit=mV
